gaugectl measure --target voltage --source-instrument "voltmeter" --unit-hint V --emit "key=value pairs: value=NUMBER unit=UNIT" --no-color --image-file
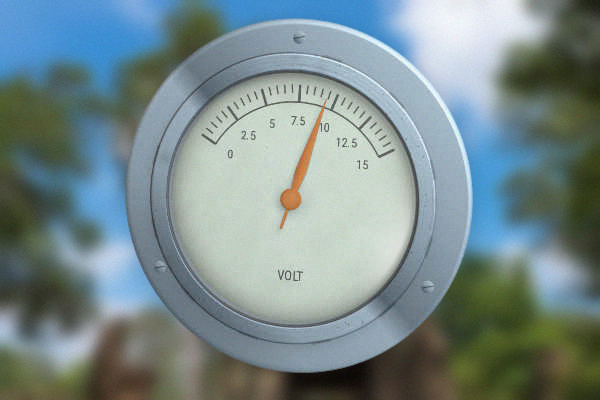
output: value=9.5 unit=V
